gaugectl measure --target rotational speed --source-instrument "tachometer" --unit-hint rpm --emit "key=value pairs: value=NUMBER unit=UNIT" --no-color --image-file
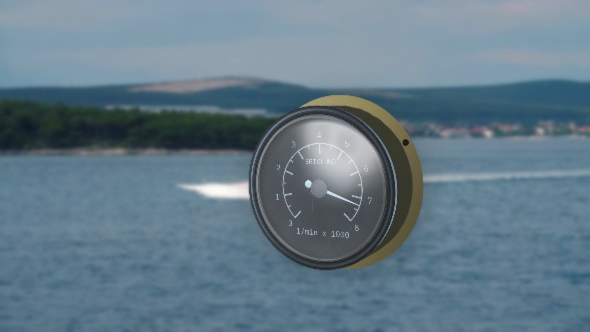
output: value=7250 unit=rpm
